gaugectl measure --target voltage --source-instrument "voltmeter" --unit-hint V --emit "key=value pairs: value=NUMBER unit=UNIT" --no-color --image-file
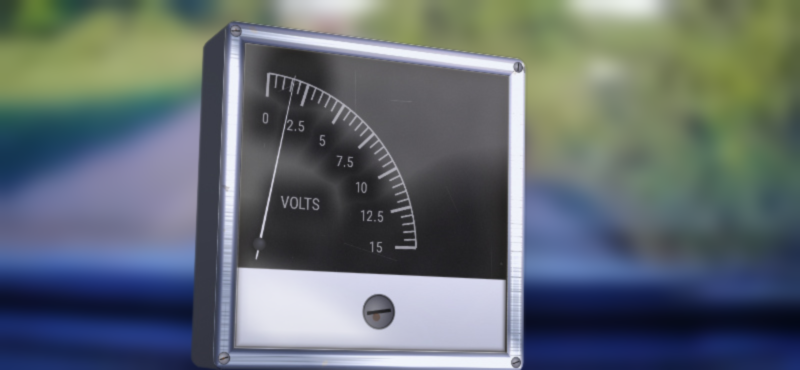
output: value=1.5 unit=V
